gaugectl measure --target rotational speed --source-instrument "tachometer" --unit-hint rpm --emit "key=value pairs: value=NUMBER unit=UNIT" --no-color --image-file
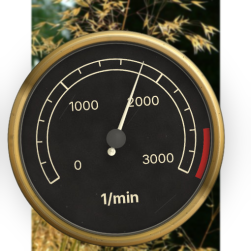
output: value=1800 unit=rpm
